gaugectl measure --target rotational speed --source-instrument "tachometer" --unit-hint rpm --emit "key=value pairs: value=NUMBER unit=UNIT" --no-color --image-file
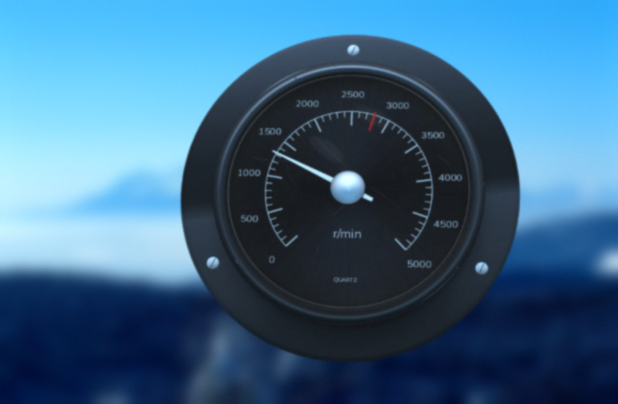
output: value=1300 unit=rpm
